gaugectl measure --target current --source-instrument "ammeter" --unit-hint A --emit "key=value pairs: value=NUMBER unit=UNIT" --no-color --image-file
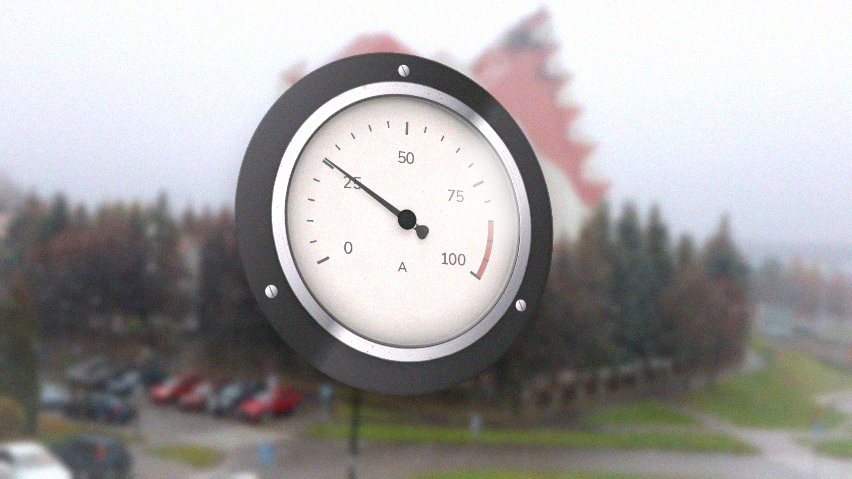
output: value=25 unit=A
